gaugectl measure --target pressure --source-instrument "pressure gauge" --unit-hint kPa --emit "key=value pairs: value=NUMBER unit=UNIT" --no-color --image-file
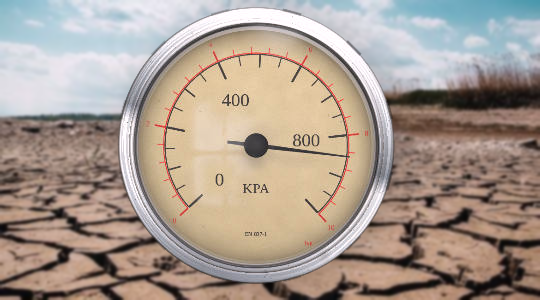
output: value=850 unit=kPa
